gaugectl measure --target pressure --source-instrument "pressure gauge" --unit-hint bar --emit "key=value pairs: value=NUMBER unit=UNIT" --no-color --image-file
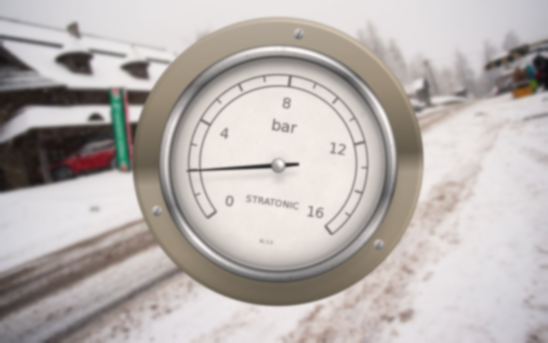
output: value=2 unit=bar
